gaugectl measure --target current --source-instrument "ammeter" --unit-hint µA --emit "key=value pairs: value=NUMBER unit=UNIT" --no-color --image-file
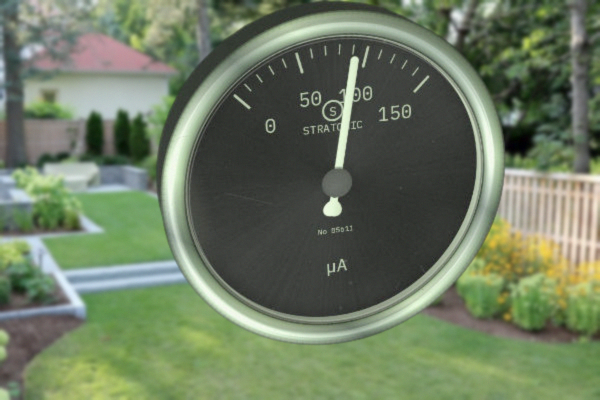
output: value=90 unit=µA
